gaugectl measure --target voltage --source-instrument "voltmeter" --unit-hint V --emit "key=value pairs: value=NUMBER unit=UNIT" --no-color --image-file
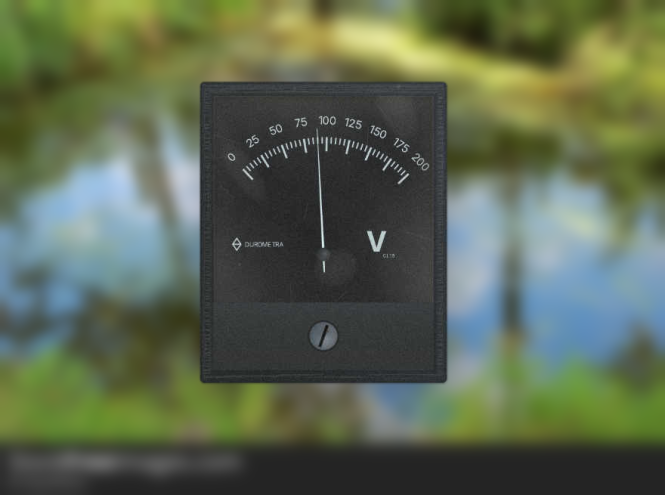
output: value=90 unit=V
